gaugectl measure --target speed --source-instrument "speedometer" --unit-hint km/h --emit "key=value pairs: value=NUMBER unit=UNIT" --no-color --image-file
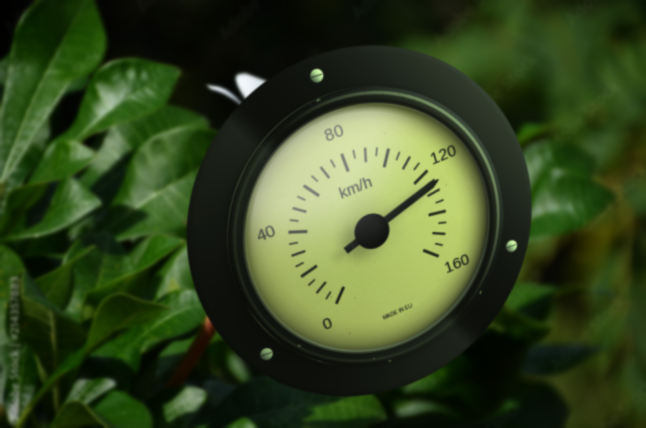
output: value=125 unit=km/h
